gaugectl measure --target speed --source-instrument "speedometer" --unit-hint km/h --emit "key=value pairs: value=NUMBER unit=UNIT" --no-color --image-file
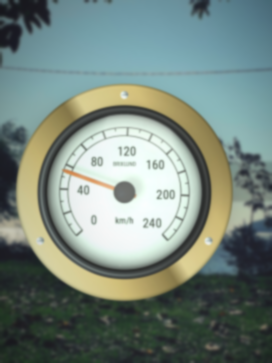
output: value=55 unit=km/h
